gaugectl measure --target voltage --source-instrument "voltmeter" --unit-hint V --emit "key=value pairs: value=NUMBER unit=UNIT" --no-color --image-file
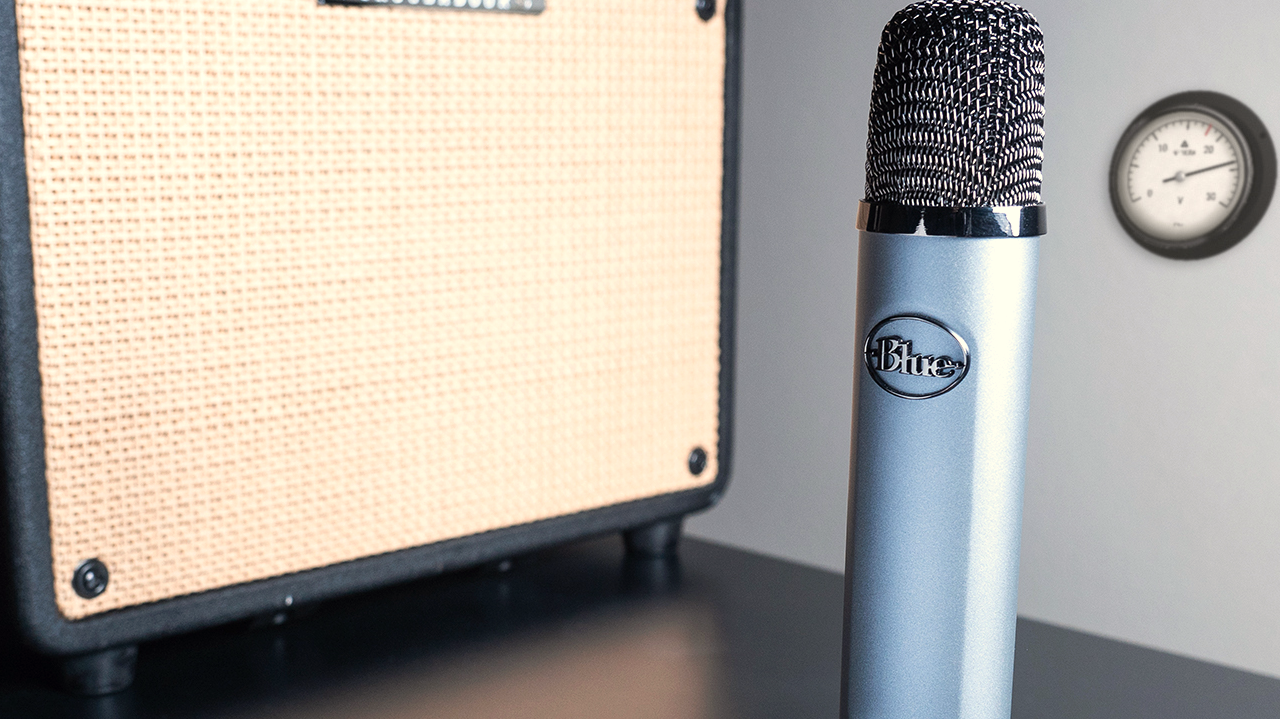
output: value=24 unit=V
